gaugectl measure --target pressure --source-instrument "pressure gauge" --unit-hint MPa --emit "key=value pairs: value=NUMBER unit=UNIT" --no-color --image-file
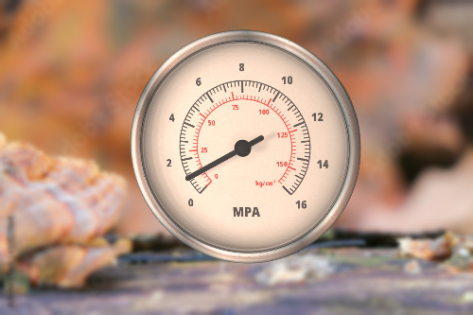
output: value=1 unit=MPa
